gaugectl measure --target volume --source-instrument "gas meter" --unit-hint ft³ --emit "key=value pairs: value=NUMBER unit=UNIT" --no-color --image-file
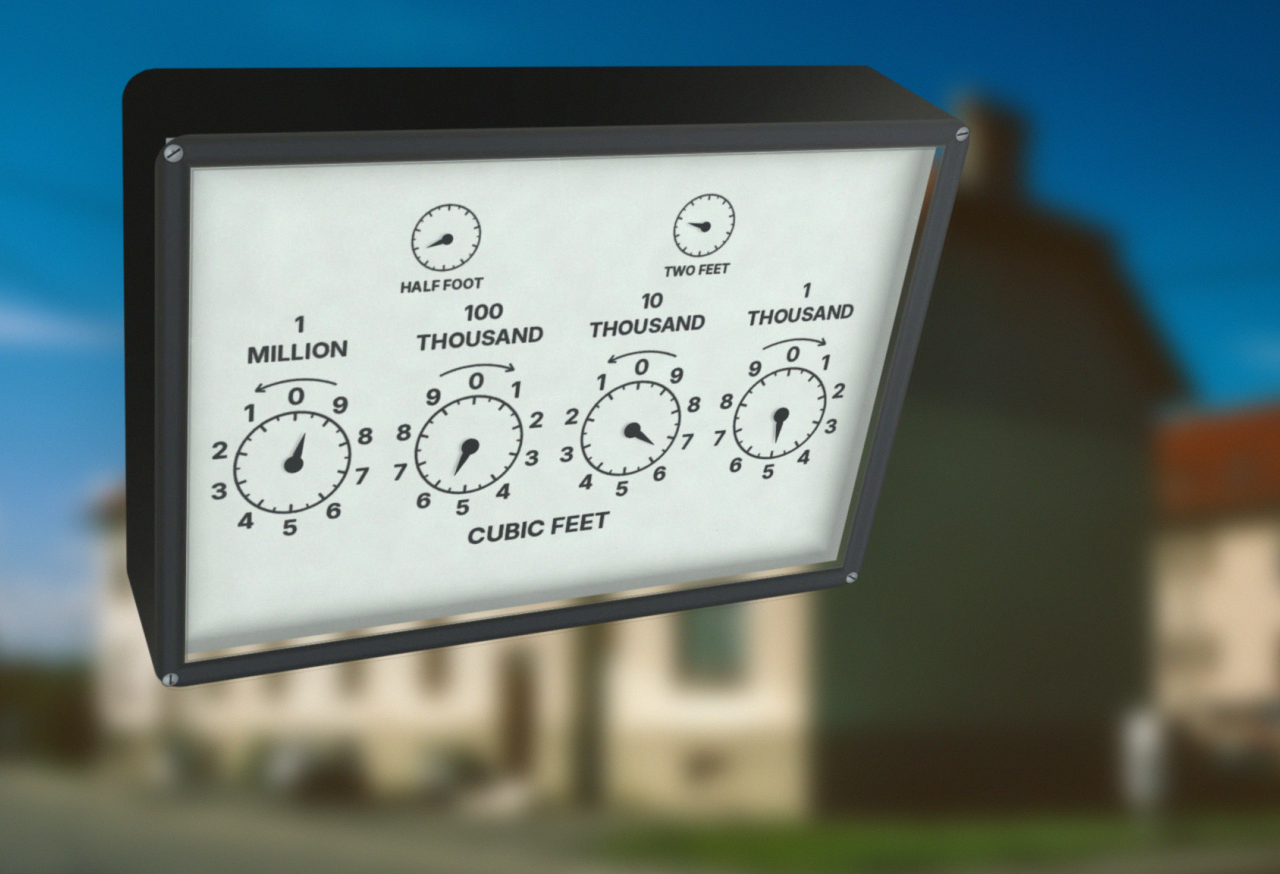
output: value=956500 unit=ft³
